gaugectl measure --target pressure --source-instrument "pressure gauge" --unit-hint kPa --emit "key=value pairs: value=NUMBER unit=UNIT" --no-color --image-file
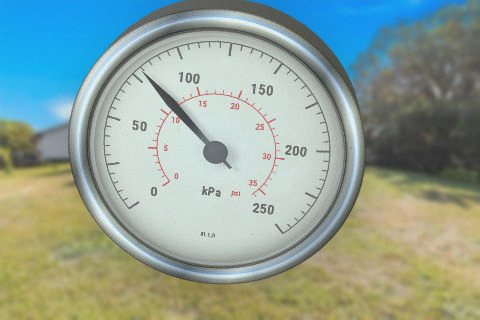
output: value=80 unit=kPa
